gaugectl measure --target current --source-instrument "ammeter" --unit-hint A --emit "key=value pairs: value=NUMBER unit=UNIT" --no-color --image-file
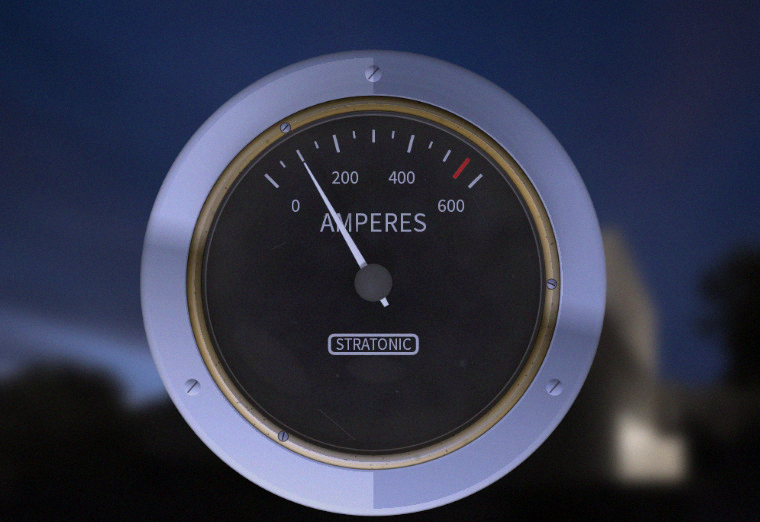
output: value=100 unit=A
